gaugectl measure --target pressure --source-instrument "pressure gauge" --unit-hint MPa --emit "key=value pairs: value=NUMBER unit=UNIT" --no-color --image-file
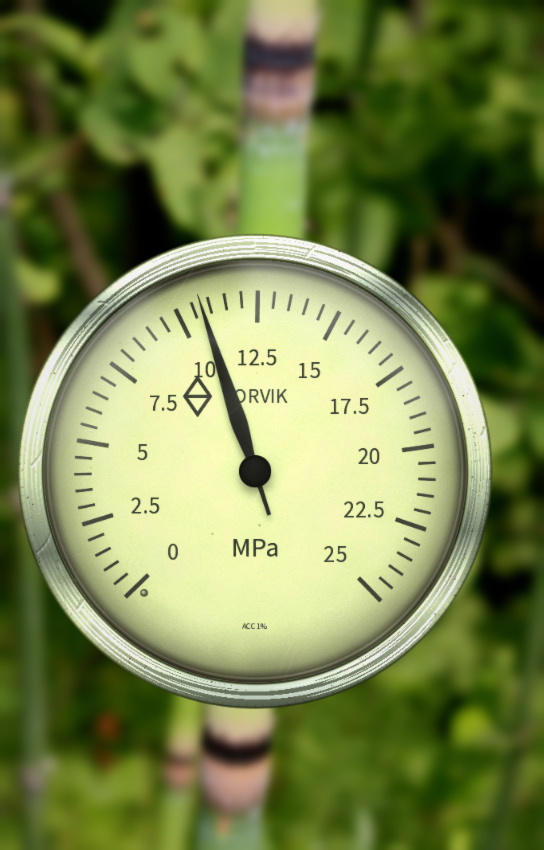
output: value=10.75 unit=MPa
